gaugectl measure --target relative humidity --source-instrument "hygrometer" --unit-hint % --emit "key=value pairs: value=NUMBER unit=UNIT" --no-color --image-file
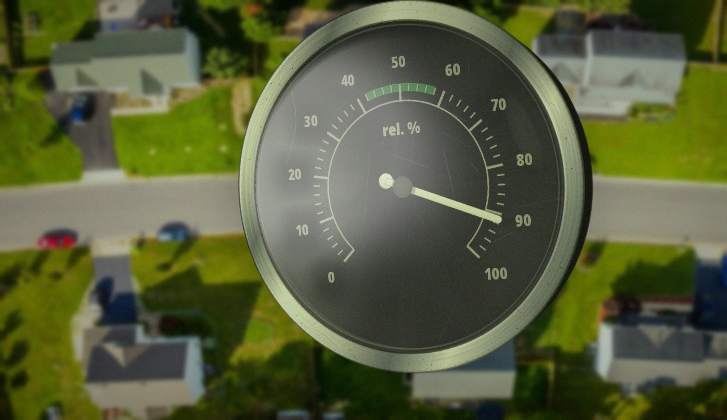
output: value=91 unit=%
